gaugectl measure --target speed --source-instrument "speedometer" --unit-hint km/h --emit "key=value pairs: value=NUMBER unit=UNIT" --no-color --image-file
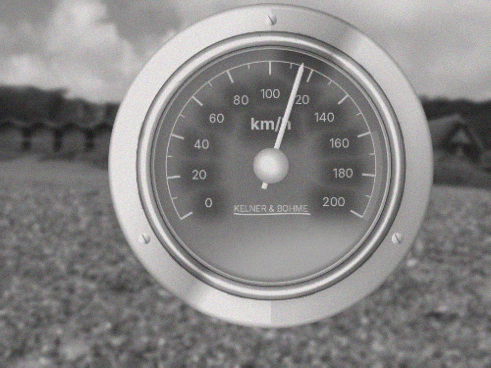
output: value=115 unit=km/h
